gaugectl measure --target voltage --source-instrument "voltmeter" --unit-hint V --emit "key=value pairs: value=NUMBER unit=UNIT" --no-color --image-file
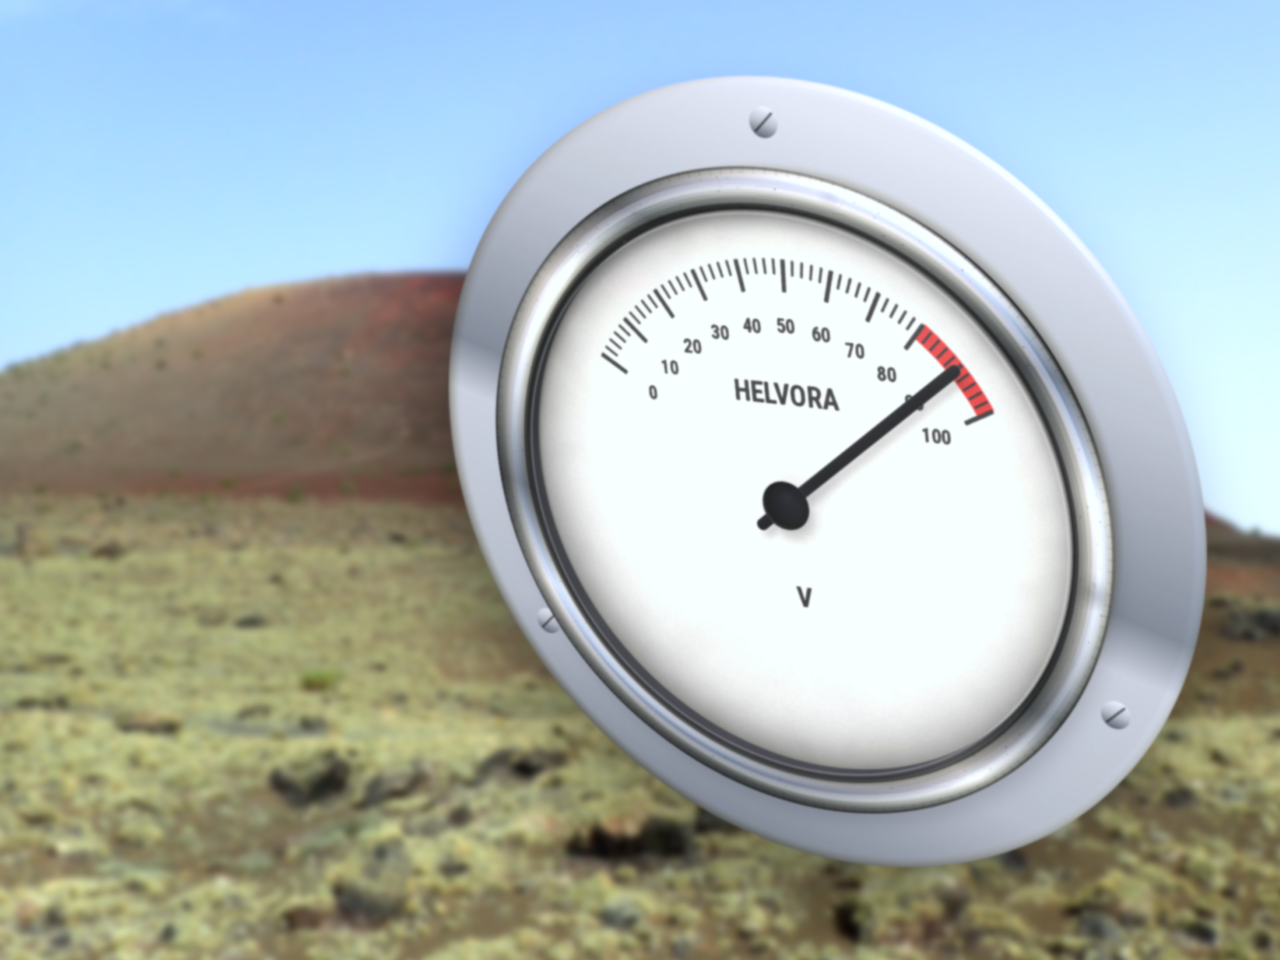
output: value=90 unit=V
